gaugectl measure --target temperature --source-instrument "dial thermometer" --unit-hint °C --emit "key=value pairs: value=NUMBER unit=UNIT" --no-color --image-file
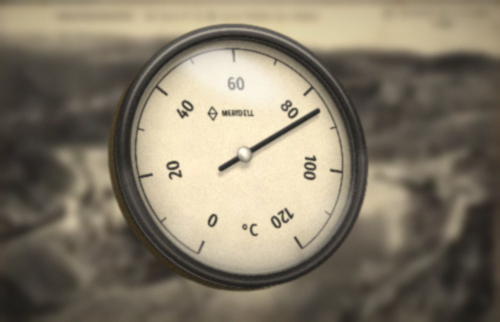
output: value=85 unit=°C
